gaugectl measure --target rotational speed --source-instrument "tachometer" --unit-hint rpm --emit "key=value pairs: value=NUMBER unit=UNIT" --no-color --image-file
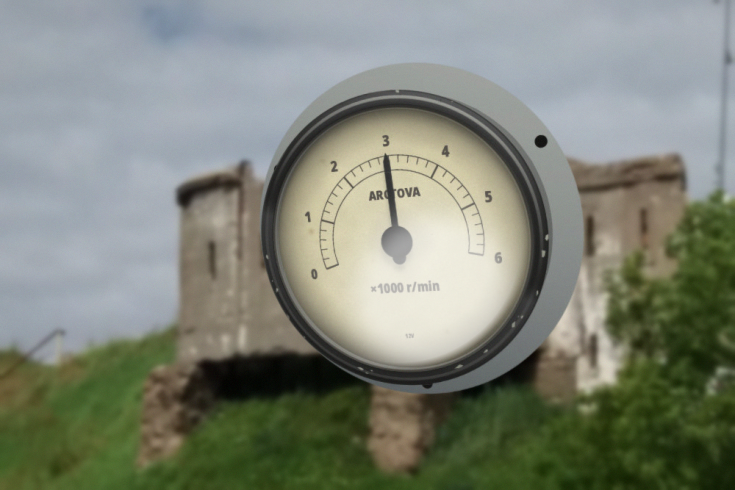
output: value=3000 unit=rpm
